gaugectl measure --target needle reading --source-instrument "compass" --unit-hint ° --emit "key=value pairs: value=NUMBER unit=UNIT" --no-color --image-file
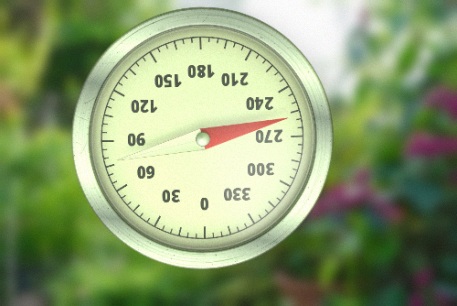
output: value=257.5 unit=°
